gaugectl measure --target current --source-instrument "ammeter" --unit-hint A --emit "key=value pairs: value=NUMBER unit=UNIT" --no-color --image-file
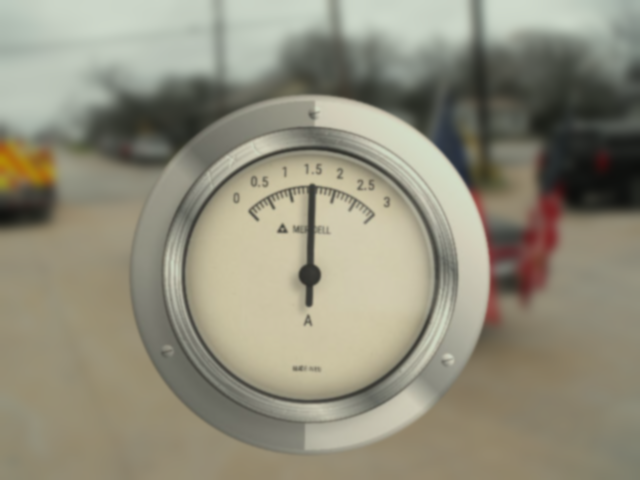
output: value=1.5 unit=A
